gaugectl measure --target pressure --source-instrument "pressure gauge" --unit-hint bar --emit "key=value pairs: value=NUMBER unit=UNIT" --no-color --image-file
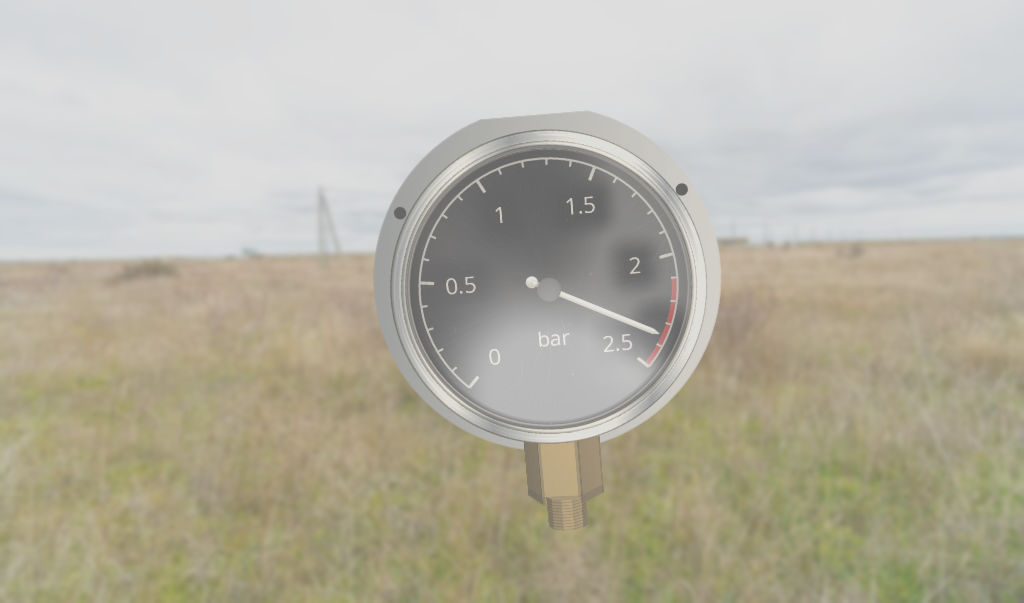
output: value=2.35 unit=bar
